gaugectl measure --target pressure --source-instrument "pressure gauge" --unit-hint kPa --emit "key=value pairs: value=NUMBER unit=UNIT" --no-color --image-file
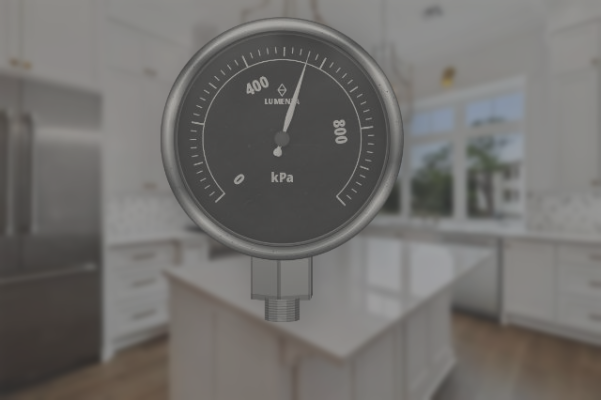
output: value=560 unit=kPa
